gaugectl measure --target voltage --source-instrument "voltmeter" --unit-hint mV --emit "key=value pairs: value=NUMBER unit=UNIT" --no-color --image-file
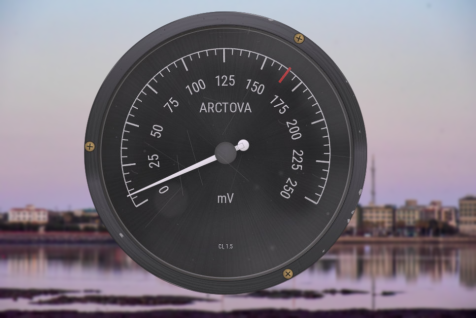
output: value=7.5 unit=mV
